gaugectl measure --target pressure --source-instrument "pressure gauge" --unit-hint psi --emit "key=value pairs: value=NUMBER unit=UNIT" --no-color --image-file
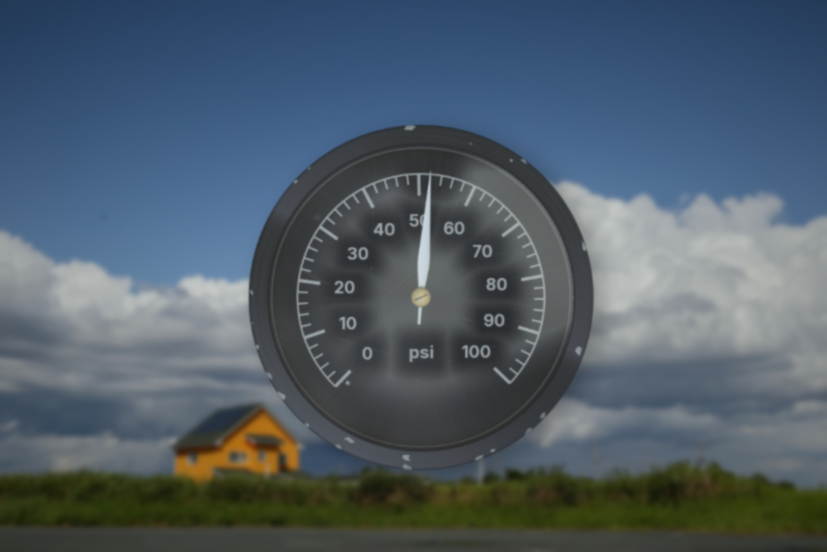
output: value=52 unit=psi
